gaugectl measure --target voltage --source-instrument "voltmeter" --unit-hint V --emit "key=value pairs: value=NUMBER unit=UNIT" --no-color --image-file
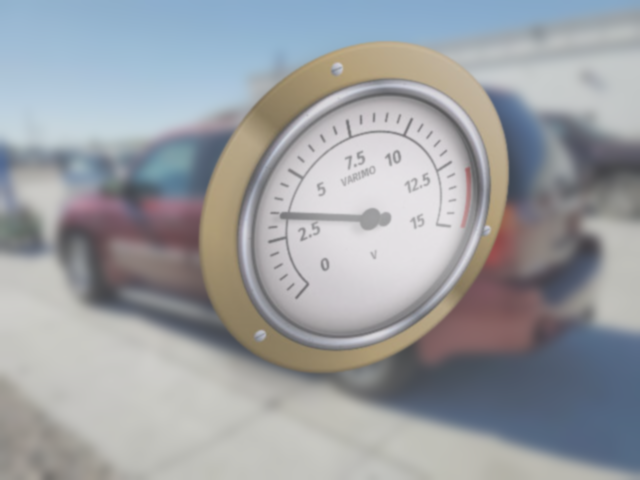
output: value=3.5 unit=V
